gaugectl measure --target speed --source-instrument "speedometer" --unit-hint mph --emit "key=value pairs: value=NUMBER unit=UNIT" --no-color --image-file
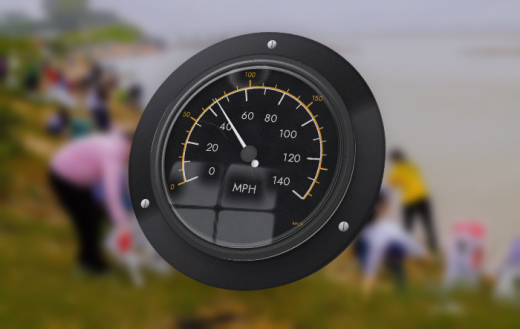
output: value=45 unit=mph
